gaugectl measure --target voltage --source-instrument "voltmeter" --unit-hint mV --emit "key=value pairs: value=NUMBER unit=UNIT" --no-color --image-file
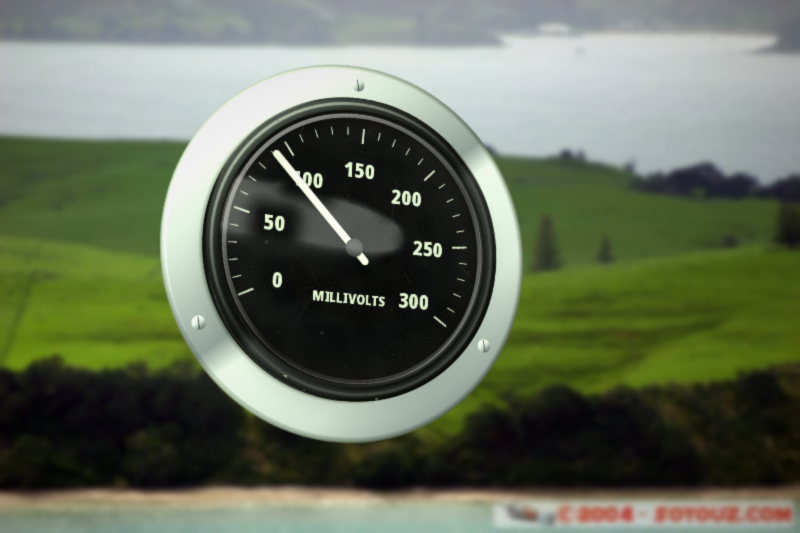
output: value=90 unit=mV
